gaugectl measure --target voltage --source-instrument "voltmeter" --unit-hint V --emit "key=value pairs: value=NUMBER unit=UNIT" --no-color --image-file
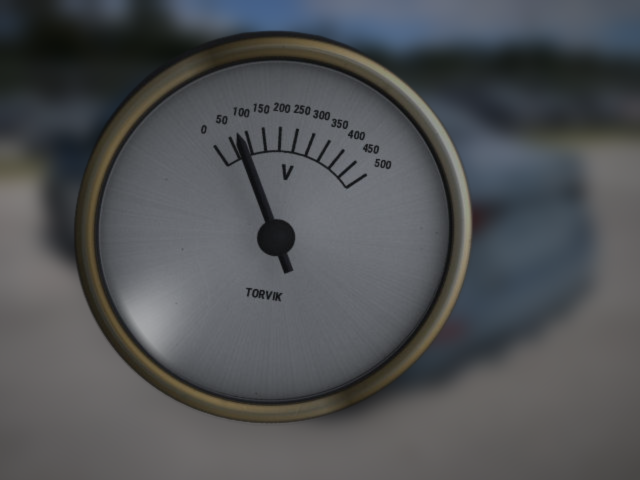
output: value=75 unit=V
